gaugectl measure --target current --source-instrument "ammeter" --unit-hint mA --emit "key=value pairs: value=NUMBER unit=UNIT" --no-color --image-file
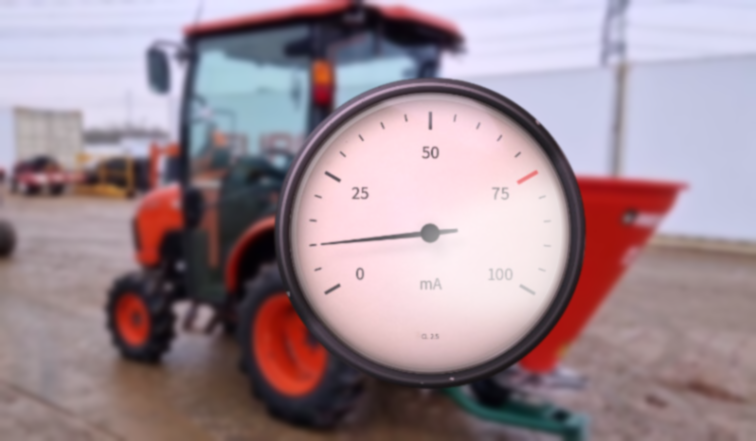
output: value=10 unit=mA
